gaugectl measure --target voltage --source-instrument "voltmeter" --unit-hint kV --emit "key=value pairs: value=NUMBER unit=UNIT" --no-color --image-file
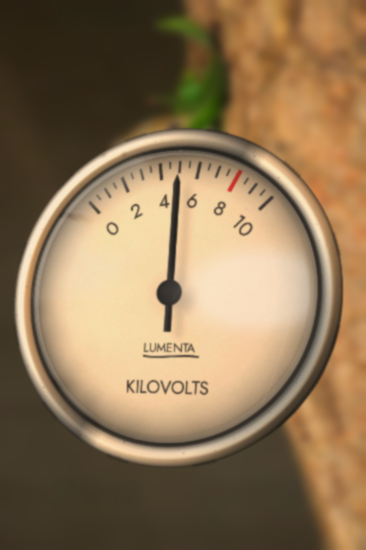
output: value=5 unit=kV
